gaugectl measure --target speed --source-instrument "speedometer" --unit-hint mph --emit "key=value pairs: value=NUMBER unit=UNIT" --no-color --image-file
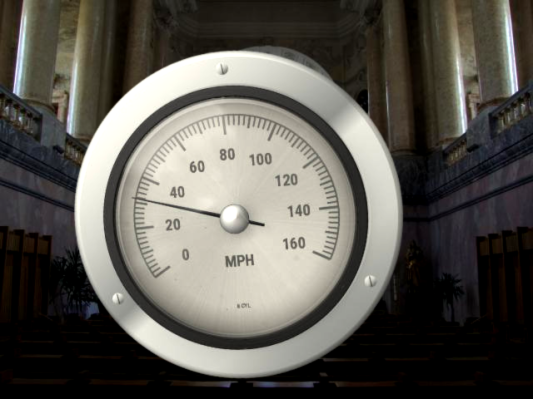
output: value=32 unit=mph
